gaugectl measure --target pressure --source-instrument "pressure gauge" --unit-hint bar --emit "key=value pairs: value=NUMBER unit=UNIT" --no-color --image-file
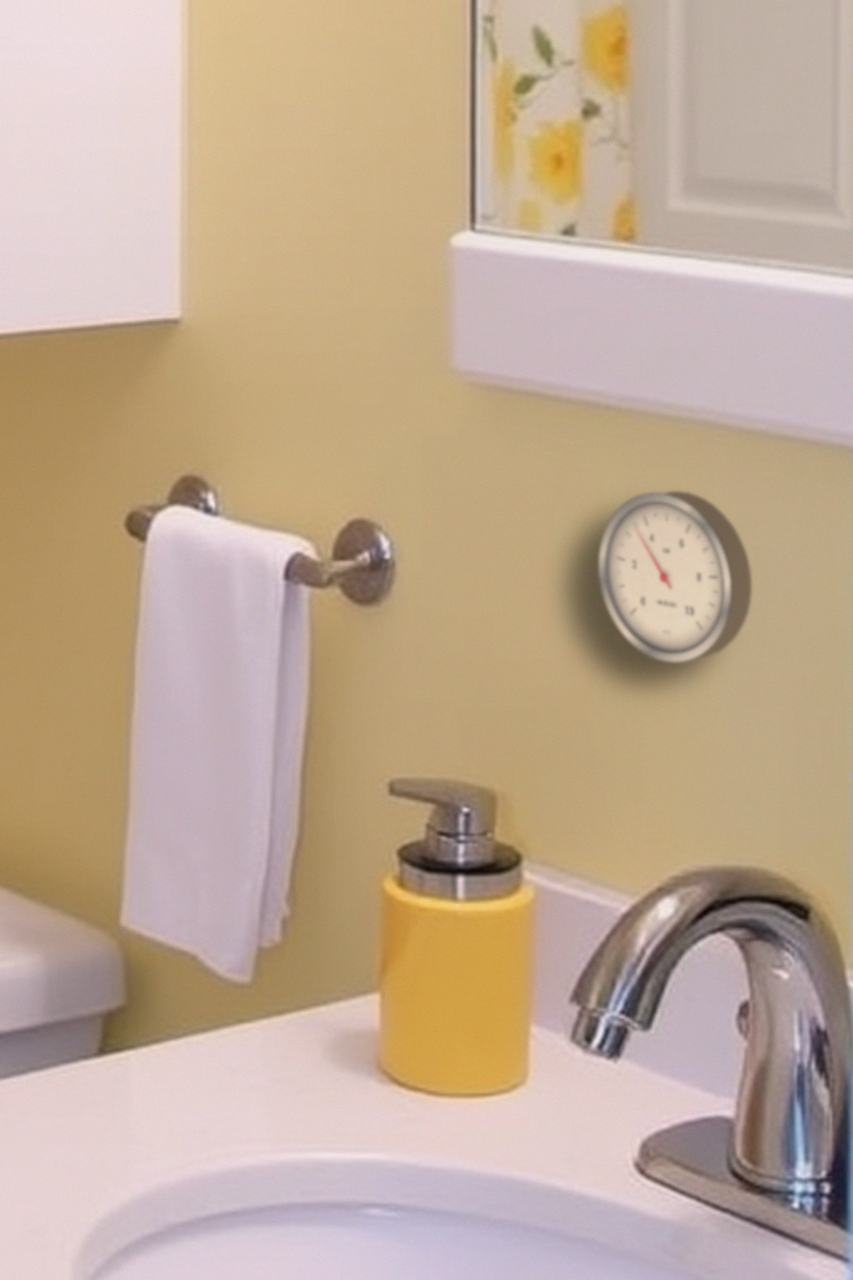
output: value=3.5 unit=bar
